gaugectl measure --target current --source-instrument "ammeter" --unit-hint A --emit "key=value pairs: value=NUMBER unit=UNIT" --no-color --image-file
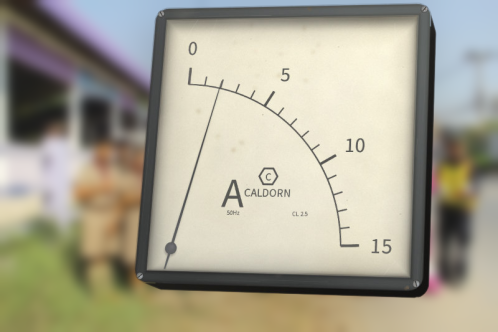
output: value=2 unit=A
